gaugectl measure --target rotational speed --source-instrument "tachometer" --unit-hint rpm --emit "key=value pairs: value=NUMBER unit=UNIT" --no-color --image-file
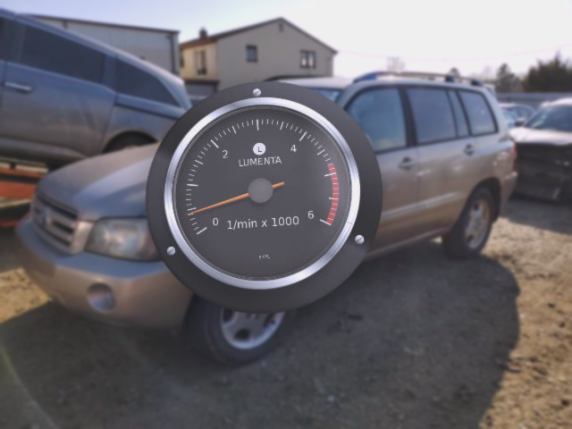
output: value=400 unit=rpm
